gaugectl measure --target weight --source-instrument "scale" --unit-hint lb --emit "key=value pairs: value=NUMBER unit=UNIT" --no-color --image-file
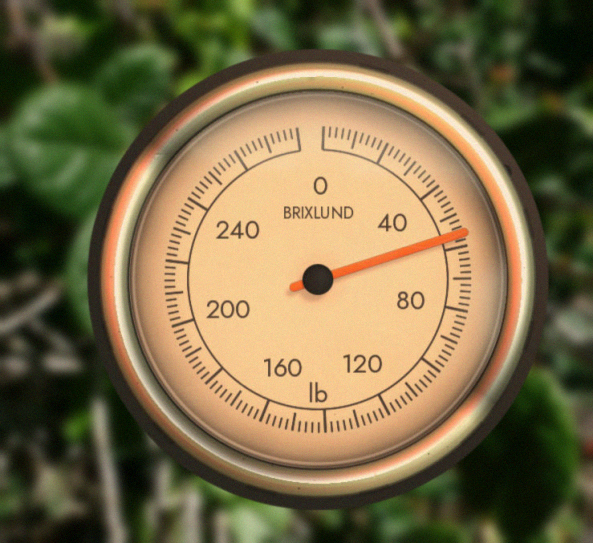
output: value=56 unit=lb
